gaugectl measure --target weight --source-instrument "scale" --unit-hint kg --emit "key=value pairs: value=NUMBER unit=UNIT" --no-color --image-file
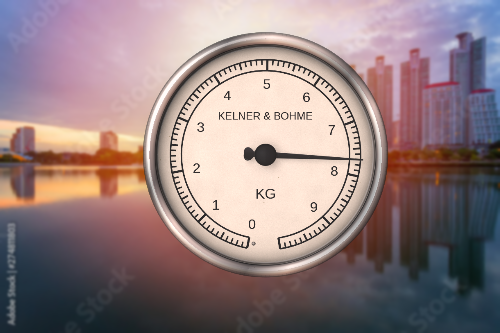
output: value=7.7 unit=kg
